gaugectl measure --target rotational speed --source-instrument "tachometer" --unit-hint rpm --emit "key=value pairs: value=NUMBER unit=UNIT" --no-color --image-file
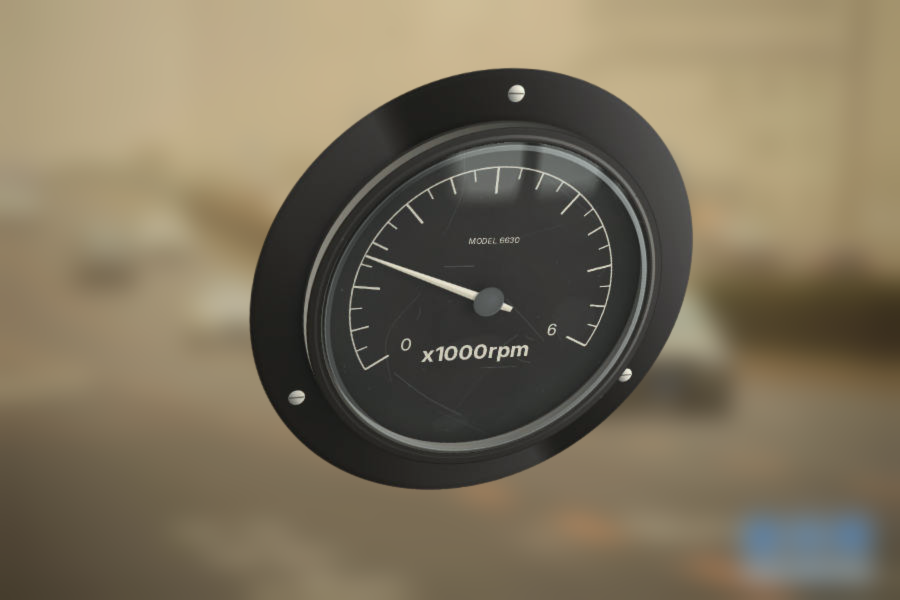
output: value=1375 unit=rpm
